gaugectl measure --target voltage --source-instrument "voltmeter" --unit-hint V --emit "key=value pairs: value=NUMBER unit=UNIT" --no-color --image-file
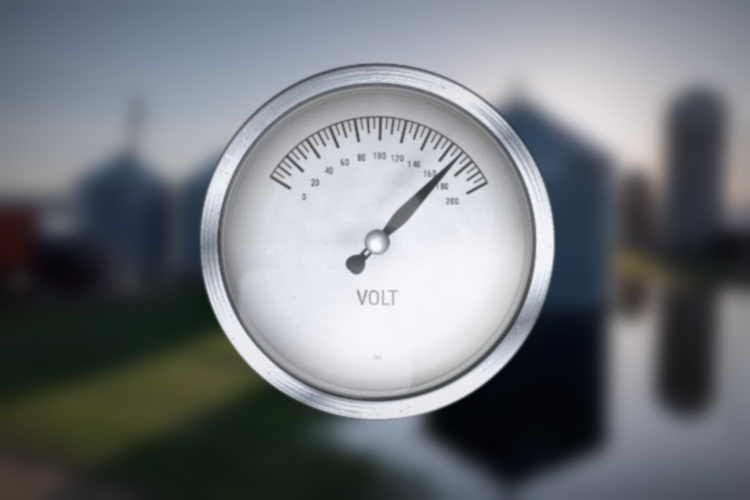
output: value=170 unit=V
